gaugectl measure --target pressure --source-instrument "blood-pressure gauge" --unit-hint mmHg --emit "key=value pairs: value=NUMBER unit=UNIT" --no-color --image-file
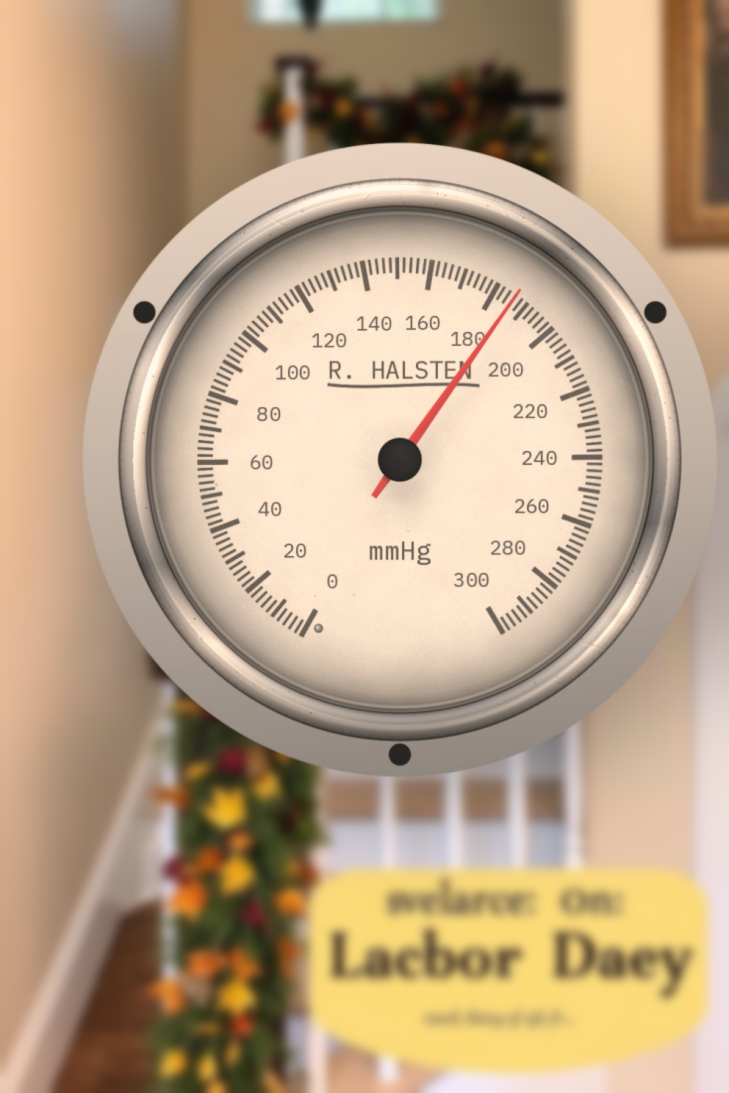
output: value=186 unit=mmHg
